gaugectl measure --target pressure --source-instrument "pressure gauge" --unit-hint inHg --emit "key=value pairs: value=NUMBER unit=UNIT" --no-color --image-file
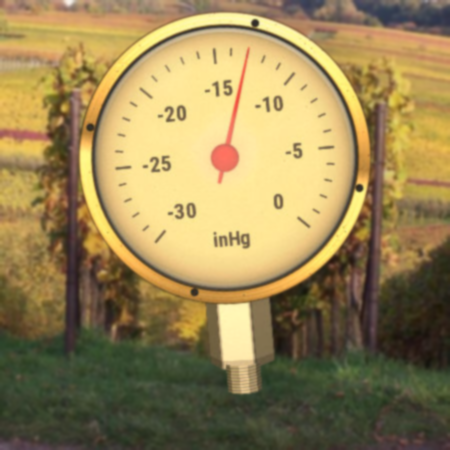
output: value=-13 unit=inHg
